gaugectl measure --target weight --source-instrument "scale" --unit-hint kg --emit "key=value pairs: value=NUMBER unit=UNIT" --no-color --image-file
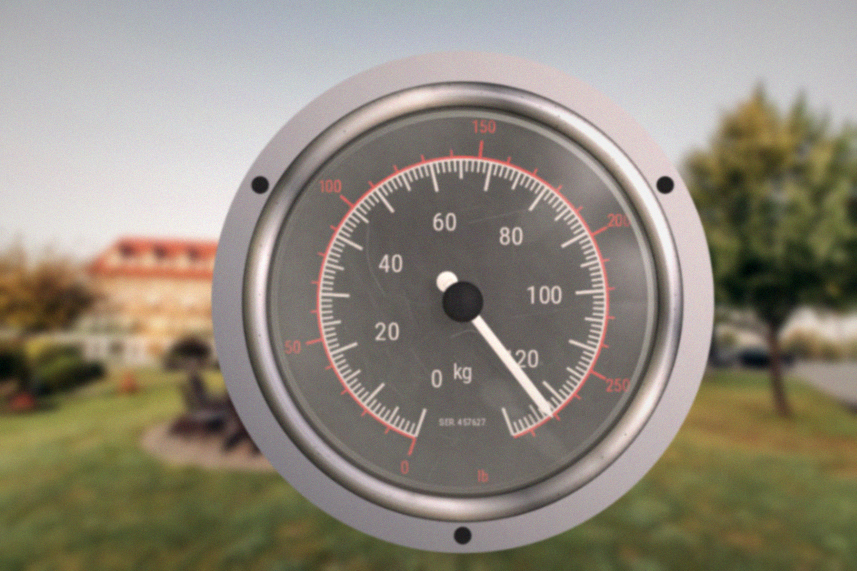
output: value=123 unit=kg
